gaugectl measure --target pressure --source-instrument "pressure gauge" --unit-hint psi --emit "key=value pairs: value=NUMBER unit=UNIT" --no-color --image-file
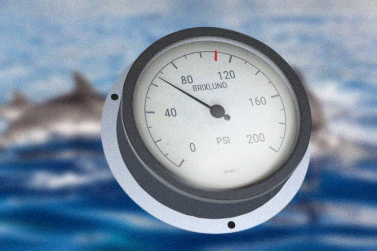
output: value=65 unit=psi
